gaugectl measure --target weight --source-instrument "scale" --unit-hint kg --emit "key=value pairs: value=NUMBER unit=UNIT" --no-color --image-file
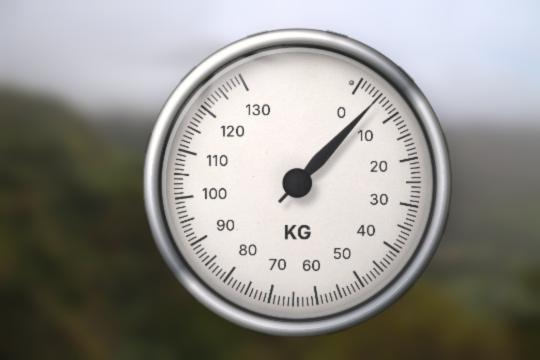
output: value=5 unit=kg
